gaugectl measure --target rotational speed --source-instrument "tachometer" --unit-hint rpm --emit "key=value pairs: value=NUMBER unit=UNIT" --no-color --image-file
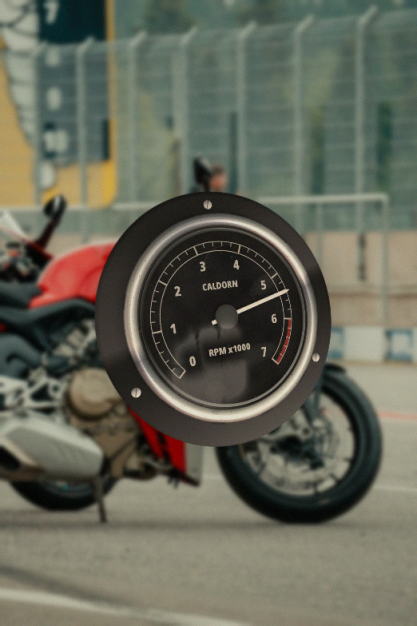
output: value=5400 unit=rpm
